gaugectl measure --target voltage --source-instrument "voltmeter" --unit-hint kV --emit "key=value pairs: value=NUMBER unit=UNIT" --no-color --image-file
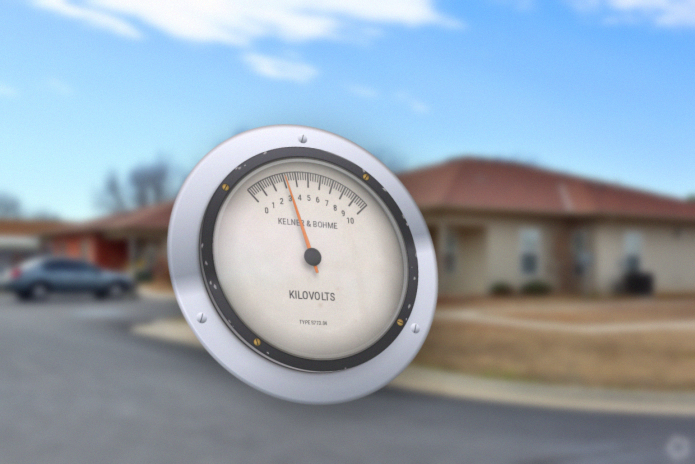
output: value=3 unit=kV
